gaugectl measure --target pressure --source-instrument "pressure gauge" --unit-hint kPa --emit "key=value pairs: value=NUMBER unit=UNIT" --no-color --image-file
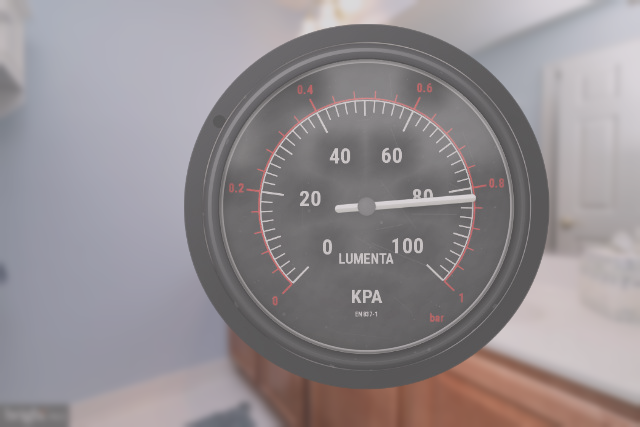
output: value=82 unit=kPa
